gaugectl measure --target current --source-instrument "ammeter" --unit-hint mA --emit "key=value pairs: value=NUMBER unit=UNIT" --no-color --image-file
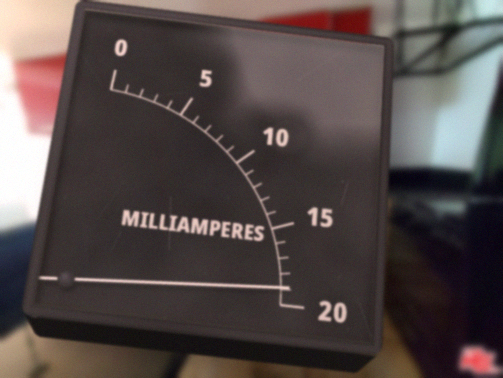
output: value=19 unit=mA
